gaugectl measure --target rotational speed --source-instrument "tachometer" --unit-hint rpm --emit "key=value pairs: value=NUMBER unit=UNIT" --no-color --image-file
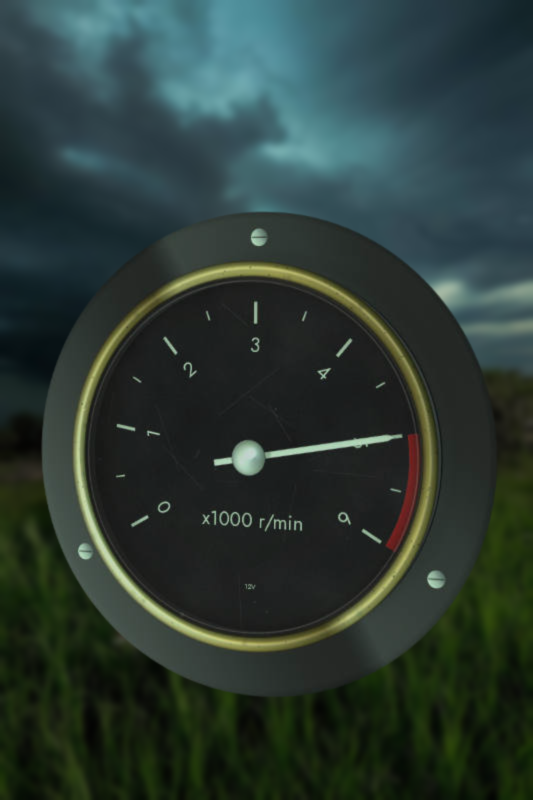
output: value=5000 unit=rpm
